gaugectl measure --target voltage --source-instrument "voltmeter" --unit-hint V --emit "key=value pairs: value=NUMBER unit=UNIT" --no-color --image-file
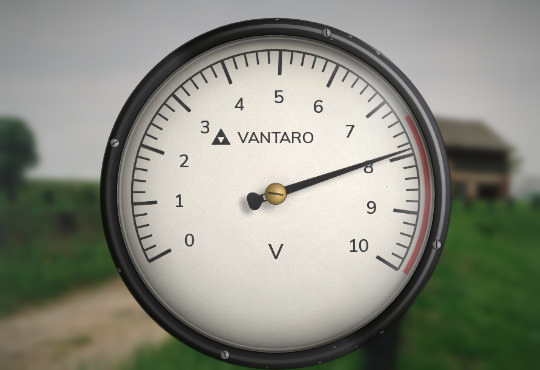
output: value=7.9 unit=V
